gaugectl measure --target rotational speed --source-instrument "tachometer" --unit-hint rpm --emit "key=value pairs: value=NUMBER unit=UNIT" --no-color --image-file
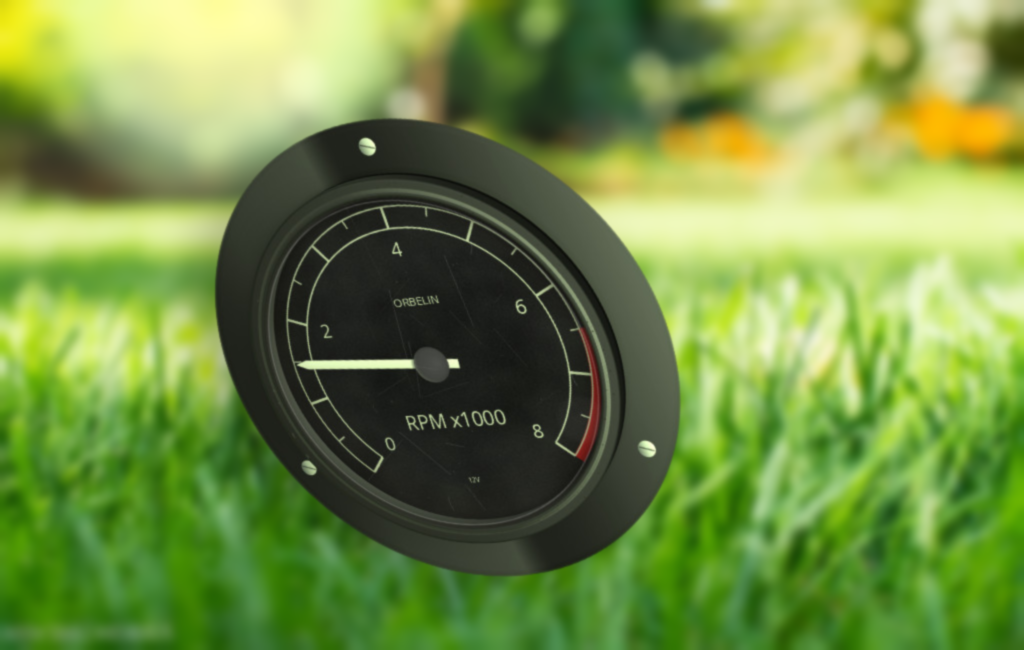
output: value=1500 unit=rpm
